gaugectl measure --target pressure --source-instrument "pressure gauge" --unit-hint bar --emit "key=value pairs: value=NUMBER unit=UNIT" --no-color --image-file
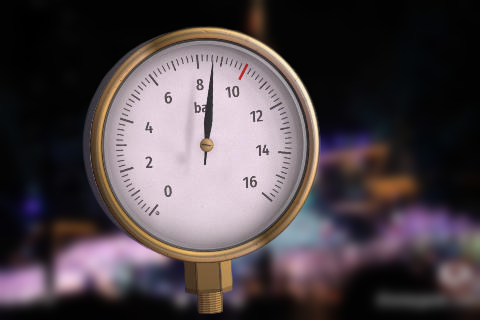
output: value=8.6 unit=bar
